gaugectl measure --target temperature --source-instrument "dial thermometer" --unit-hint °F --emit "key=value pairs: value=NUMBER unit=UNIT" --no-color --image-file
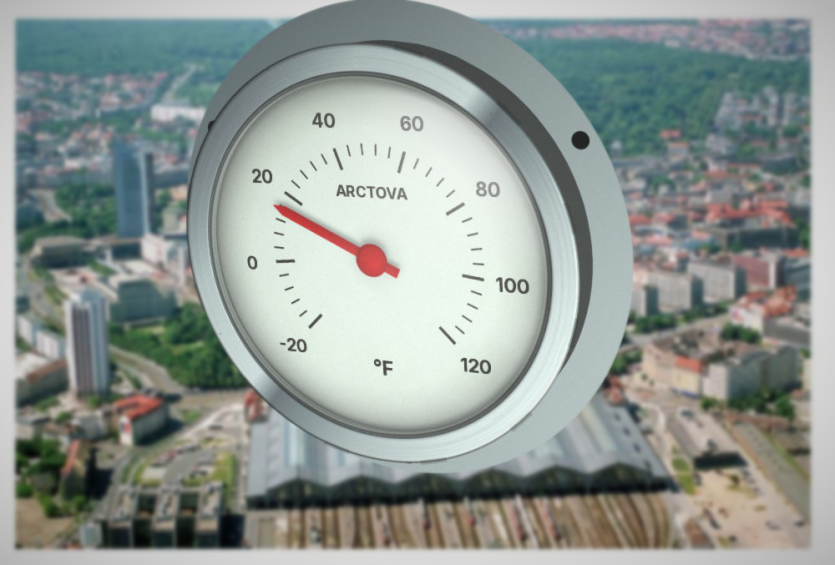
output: value=16 unit=°F
